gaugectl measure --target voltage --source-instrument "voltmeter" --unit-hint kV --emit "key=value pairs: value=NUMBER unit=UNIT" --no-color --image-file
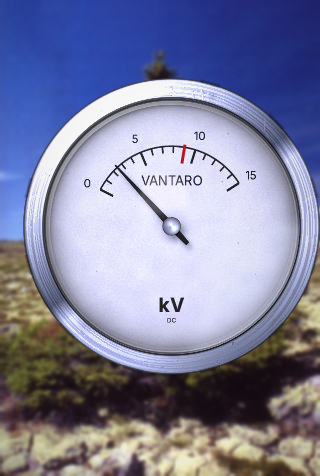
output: value=2.5 unit=kV
